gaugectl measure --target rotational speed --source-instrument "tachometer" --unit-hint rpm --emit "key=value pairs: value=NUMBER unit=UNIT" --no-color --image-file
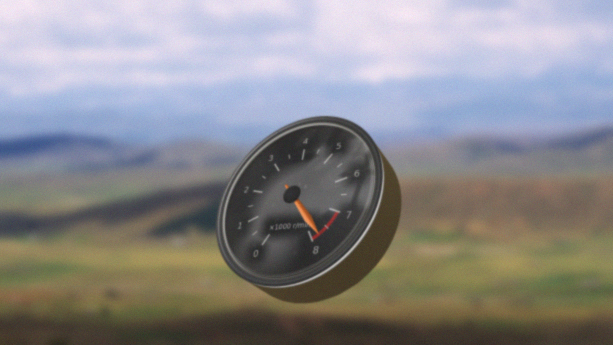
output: value=7750 unit=rpm
